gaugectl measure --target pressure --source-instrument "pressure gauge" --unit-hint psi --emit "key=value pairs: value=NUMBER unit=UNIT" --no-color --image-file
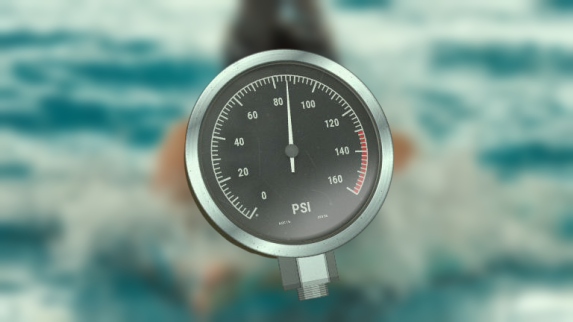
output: value=86 unit=psi
